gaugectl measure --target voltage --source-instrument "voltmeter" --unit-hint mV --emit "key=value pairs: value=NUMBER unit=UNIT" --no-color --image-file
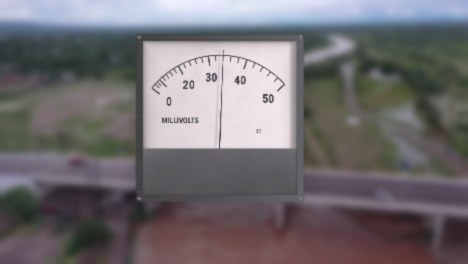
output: value=34 unit=mV
